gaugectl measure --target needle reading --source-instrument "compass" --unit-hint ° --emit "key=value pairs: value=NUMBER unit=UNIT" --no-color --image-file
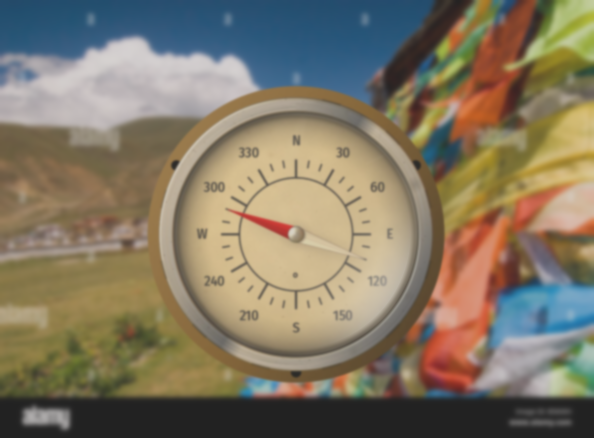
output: value=290 unit=°
